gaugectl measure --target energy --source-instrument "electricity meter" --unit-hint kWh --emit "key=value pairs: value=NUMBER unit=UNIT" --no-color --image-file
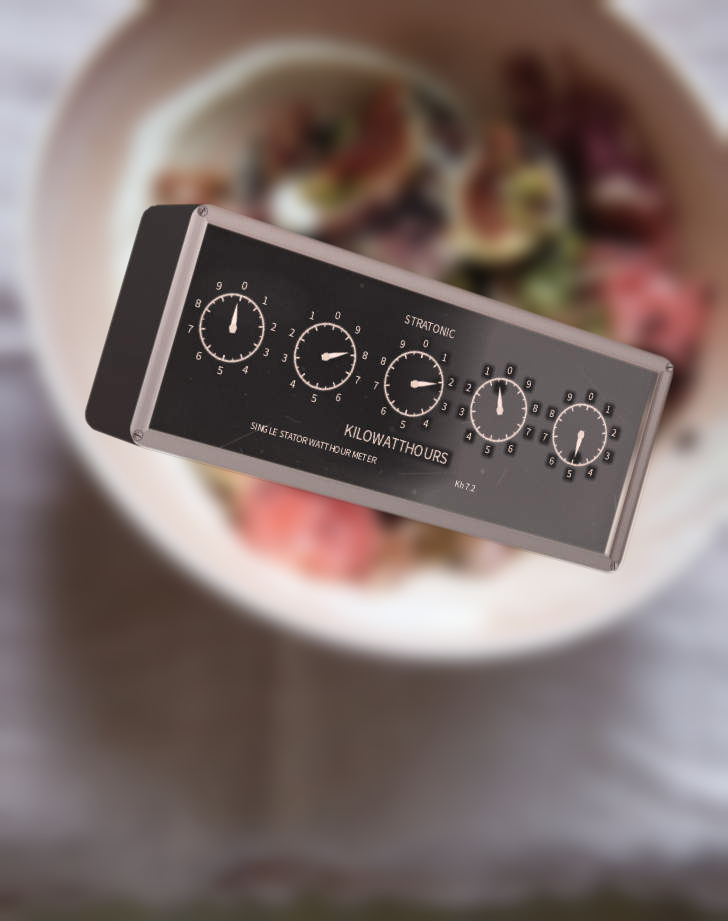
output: value=98205 unit=kWh
